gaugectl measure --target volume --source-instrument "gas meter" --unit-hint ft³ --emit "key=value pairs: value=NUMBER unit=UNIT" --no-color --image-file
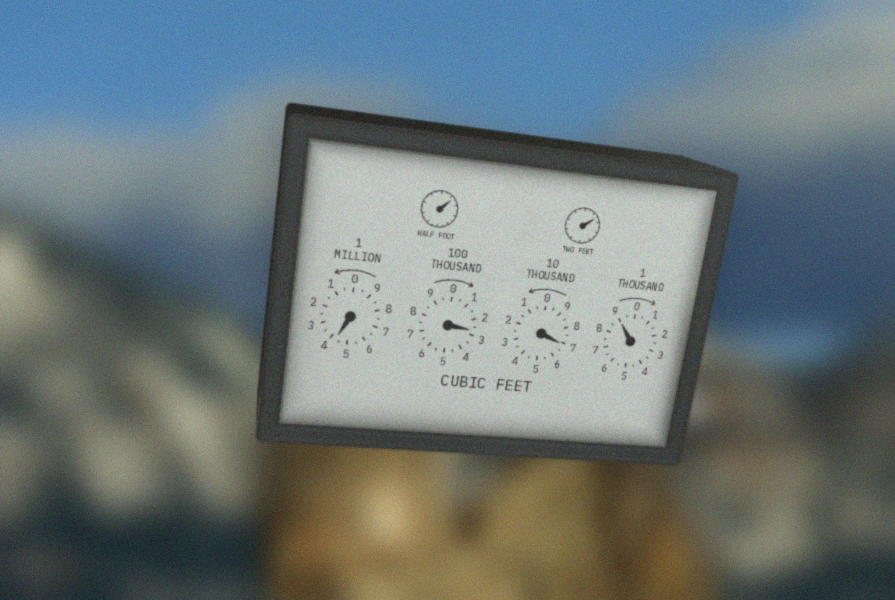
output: value=426900 unit=ft³
